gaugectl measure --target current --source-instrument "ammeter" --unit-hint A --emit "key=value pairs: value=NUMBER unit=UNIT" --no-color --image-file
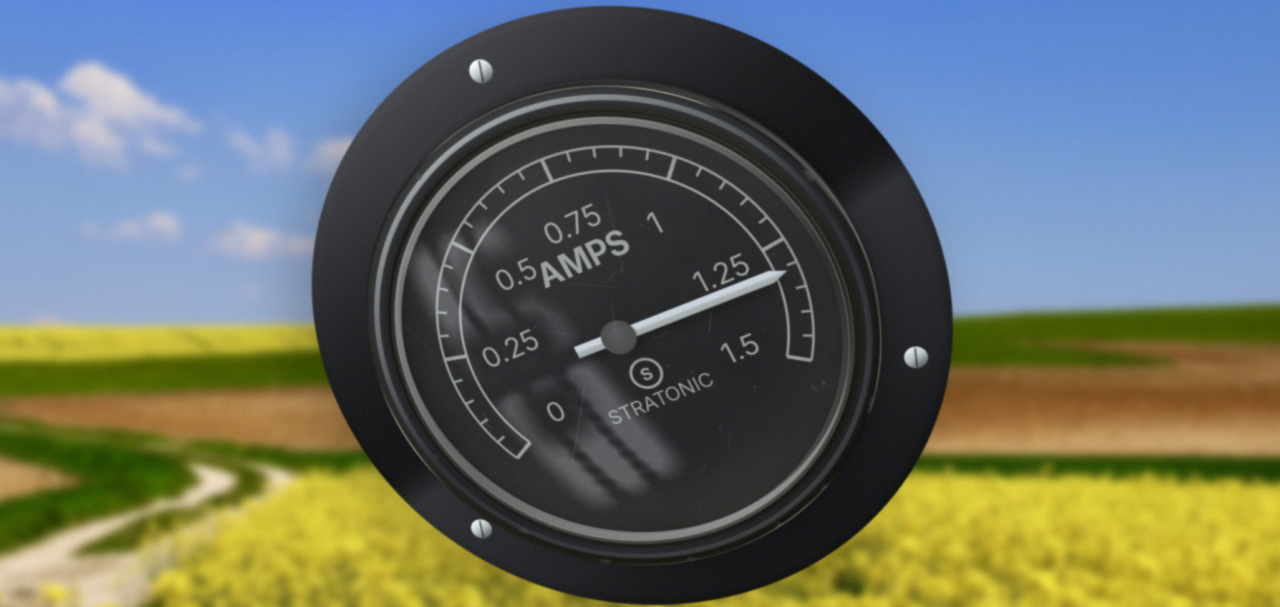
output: value=1.3 unit=A
